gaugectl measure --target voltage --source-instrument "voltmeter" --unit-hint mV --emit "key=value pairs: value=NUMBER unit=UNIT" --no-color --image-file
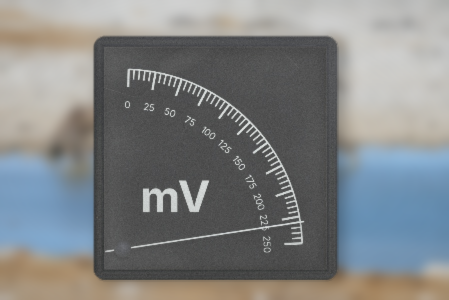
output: value=230 unit=mV
